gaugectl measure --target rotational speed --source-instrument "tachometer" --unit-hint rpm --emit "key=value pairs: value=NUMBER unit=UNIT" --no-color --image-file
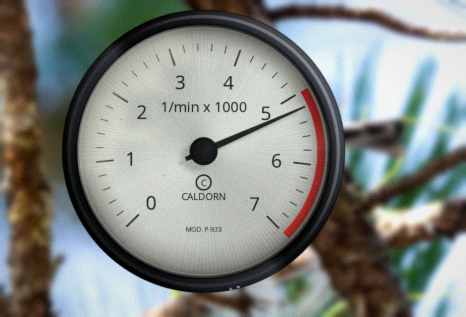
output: value=5200 unit=rpm
